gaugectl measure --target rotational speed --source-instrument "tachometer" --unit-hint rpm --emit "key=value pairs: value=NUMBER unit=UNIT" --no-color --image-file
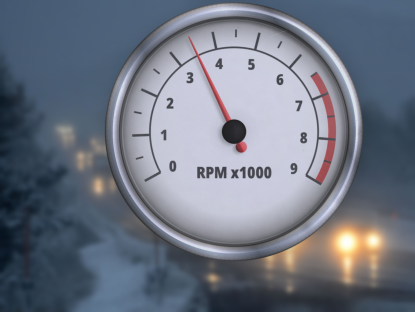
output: value=3500 unit=rpm
